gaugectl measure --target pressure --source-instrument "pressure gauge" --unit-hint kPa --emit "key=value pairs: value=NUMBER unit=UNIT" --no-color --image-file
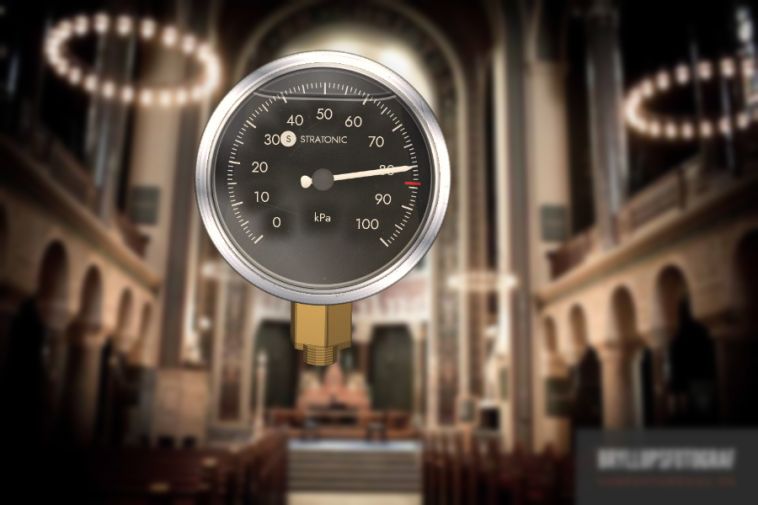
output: value=80 unit=kPa
